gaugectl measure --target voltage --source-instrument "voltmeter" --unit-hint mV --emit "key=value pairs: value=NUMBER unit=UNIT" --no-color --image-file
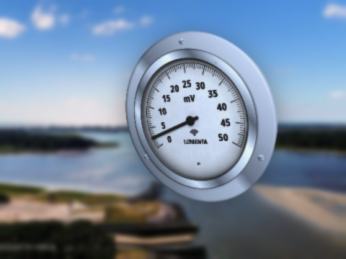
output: value=2.5 unit=mV
